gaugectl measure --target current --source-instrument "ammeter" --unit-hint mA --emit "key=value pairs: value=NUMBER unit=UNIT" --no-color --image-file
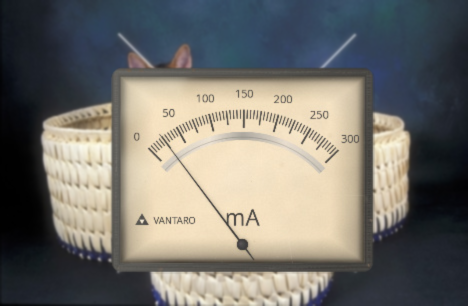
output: value=25 unit=mA
